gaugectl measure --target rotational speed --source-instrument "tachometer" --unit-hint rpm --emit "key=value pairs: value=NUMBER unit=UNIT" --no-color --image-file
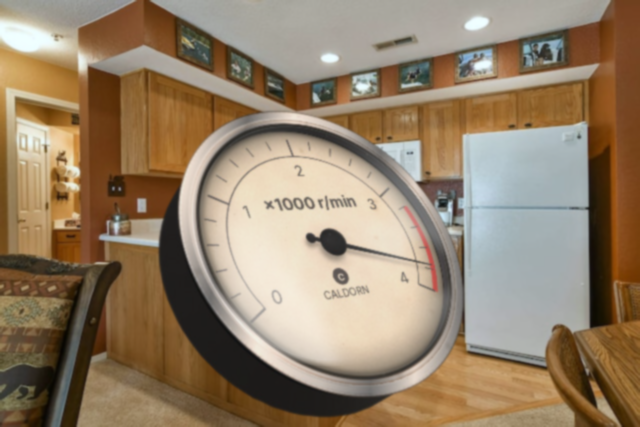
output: value=3800 unit=rpm
